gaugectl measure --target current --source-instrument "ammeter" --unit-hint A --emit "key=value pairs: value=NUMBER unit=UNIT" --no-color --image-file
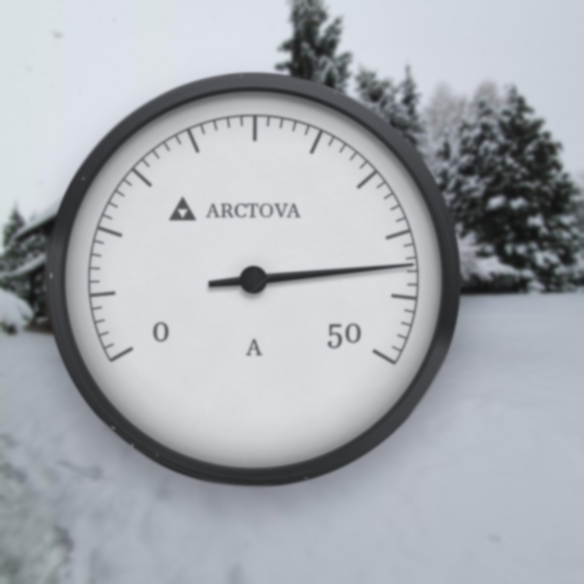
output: value=42.5 unit=A
